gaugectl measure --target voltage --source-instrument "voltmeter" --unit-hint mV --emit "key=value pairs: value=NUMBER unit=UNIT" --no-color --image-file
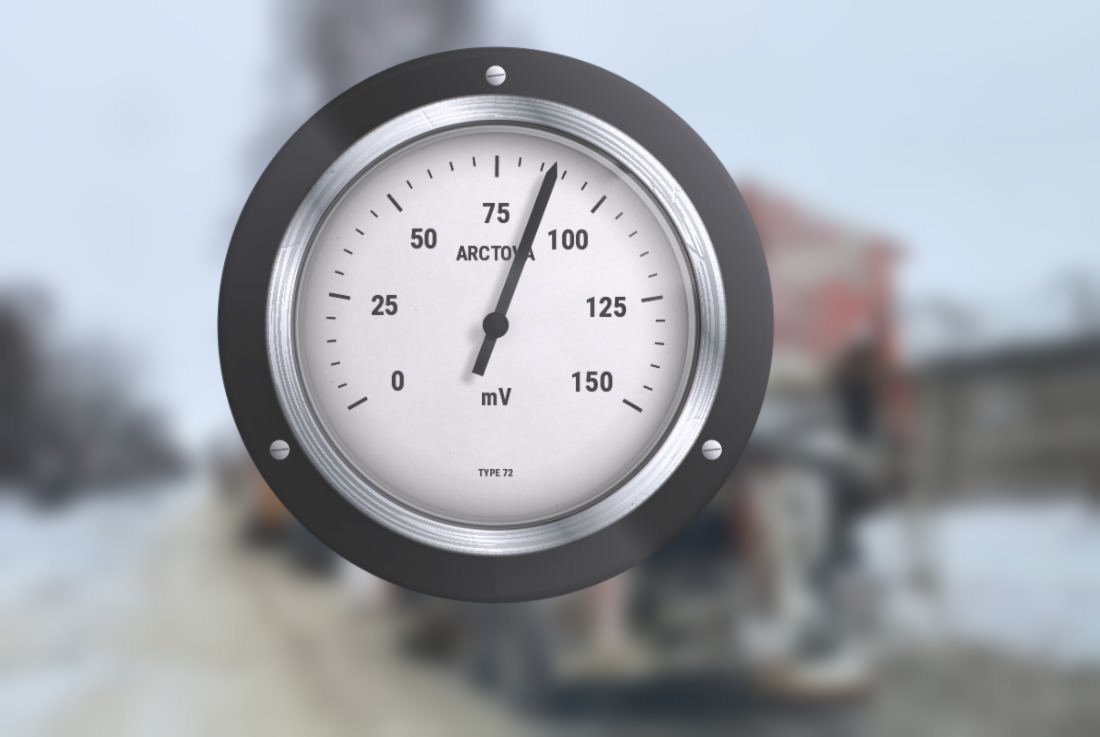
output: value=87.5 unit=mV
